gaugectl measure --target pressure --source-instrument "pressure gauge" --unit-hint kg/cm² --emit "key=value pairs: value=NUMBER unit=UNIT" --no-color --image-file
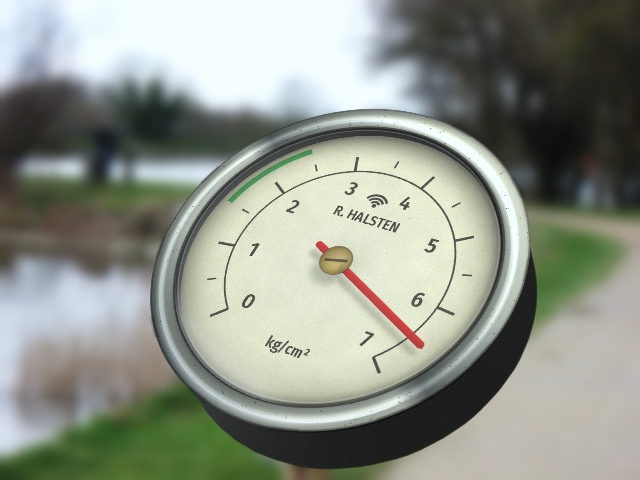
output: value=6.5 unit=kg/cm²
